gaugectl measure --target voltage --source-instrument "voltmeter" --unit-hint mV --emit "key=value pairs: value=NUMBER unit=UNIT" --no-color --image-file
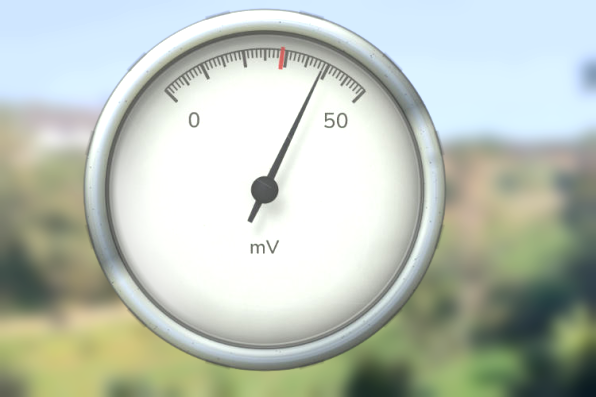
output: value=39 unit=mV
